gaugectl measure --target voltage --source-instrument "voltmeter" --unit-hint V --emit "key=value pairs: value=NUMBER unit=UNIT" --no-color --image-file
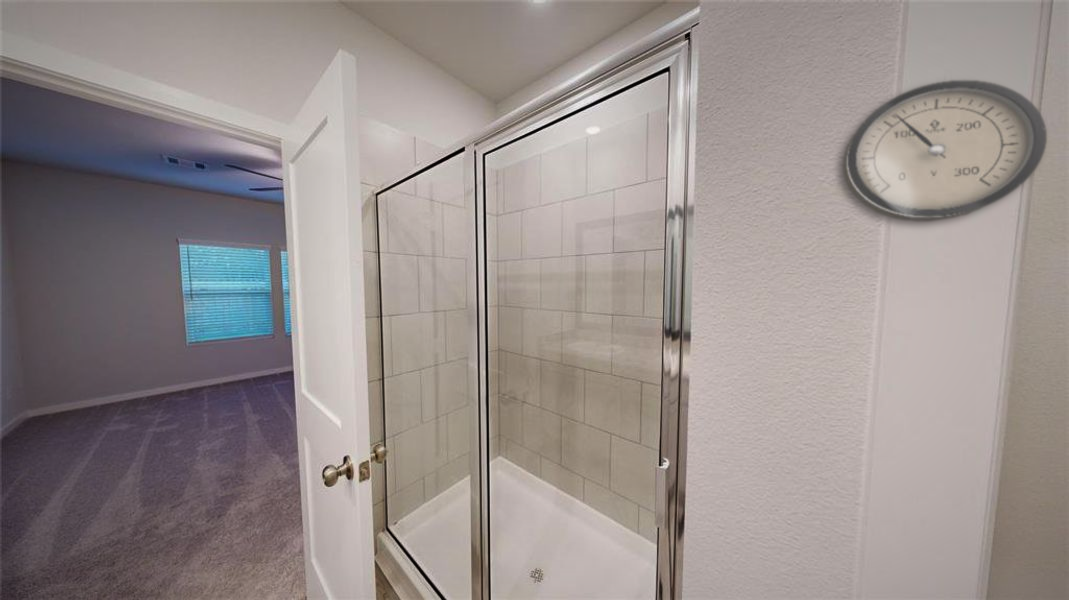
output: value=110 unit=V
